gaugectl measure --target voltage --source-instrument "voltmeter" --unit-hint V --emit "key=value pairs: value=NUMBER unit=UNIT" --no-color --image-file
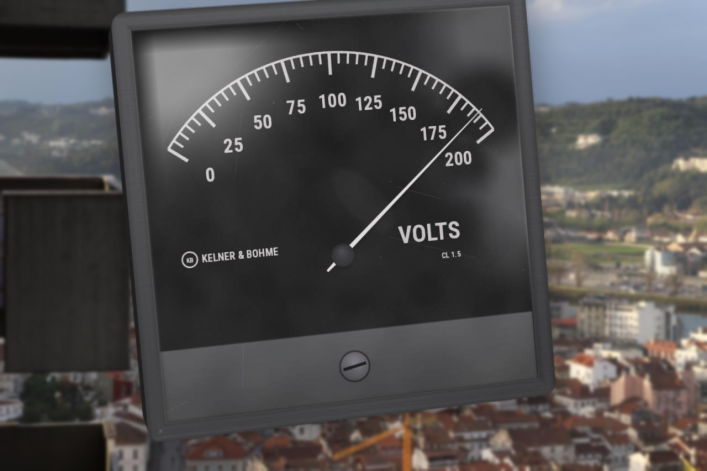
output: value=187.5 unit=V
